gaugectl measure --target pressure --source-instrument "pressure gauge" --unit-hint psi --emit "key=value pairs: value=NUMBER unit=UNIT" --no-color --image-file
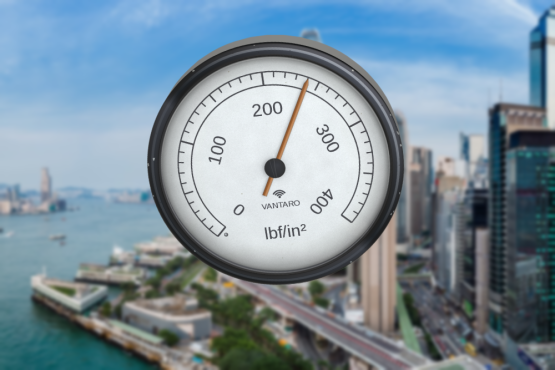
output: value=240 unit=psi
